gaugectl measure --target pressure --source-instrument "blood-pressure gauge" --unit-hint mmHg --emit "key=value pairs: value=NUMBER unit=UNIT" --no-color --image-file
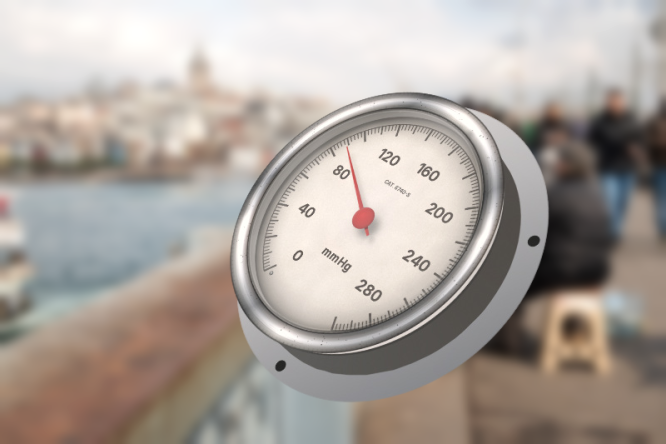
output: value=90 unit=mmHg
